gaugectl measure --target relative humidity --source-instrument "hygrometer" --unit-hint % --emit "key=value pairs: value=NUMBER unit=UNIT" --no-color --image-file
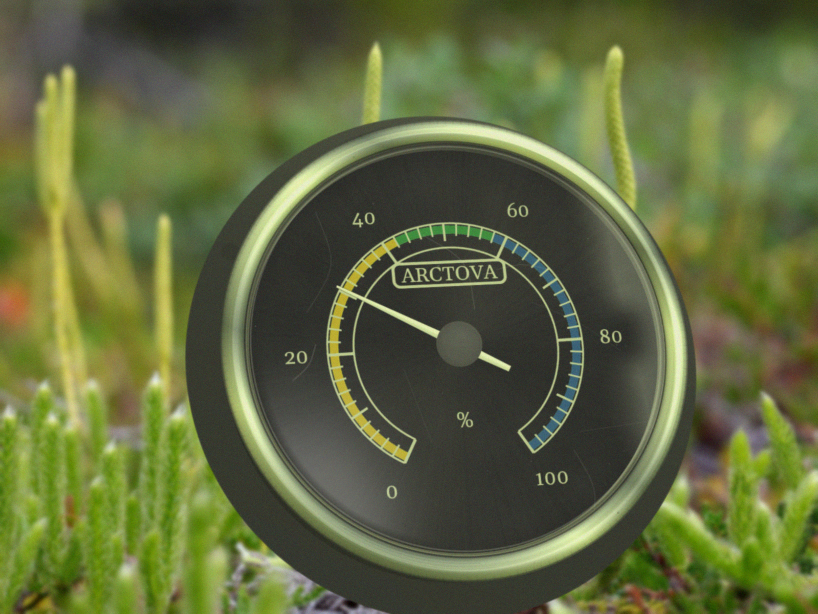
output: value=30 unit=%
